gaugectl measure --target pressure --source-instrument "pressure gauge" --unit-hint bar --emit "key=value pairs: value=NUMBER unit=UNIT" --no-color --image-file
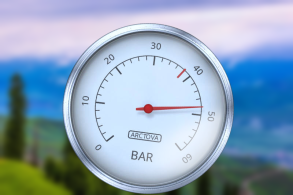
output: value=48 unit=bar
